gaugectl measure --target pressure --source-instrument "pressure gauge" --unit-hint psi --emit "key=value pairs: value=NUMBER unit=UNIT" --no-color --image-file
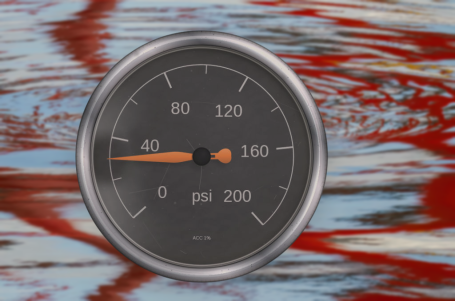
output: value=30 unit=psi
